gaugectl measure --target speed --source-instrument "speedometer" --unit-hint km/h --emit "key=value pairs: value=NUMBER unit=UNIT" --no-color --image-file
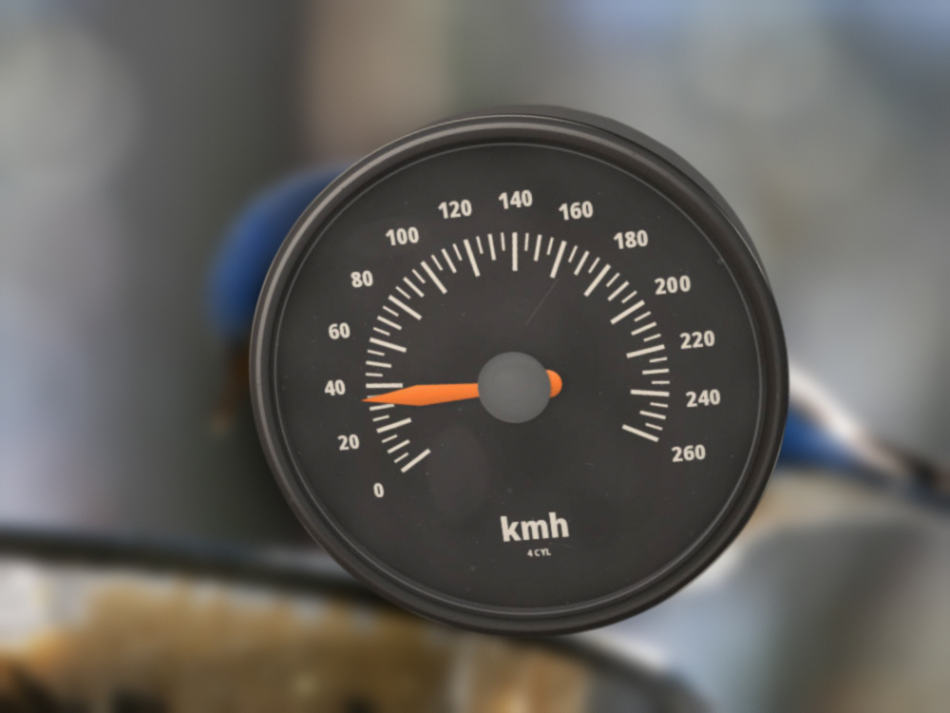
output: value=35 unit=km/h
